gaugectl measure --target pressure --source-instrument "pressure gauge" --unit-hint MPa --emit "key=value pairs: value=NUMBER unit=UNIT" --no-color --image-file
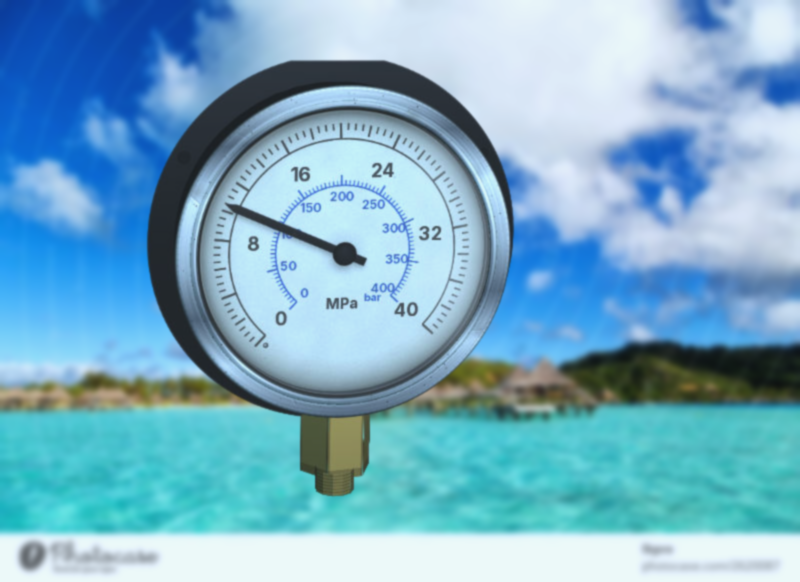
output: value=10.5 unit=MPa
